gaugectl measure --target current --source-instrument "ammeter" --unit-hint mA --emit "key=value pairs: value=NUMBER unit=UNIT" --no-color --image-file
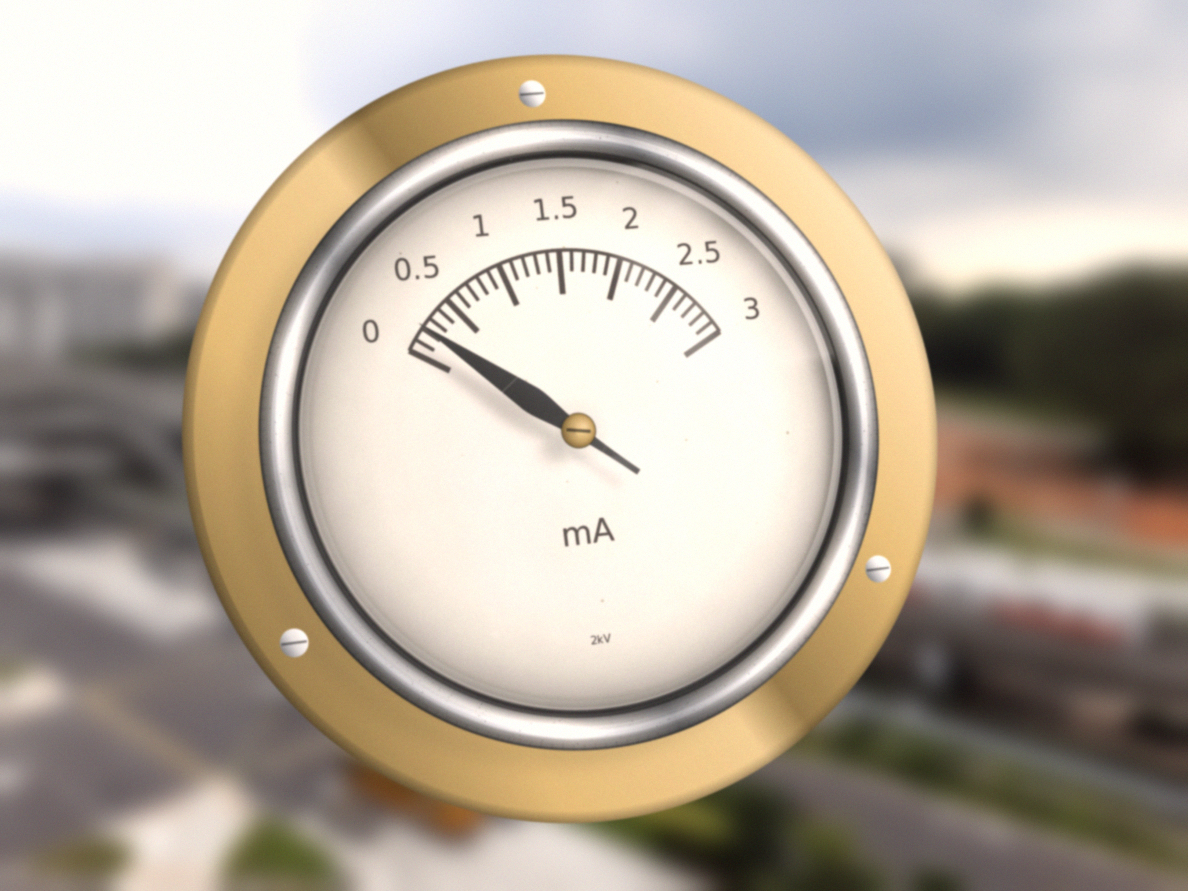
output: value=0.2 unit=mA
